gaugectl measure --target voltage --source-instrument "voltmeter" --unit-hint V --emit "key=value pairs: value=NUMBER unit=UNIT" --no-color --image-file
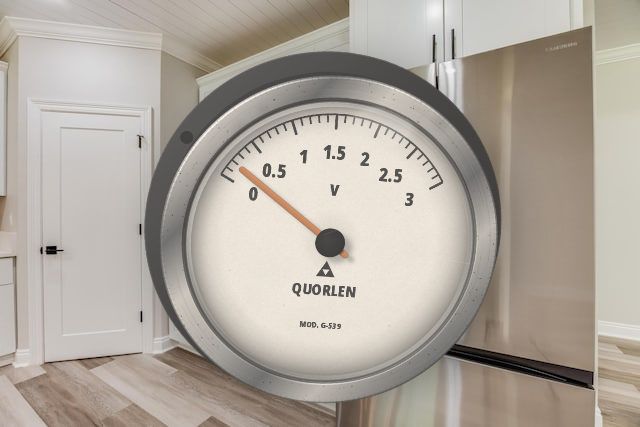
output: value=0.2 unit=V
